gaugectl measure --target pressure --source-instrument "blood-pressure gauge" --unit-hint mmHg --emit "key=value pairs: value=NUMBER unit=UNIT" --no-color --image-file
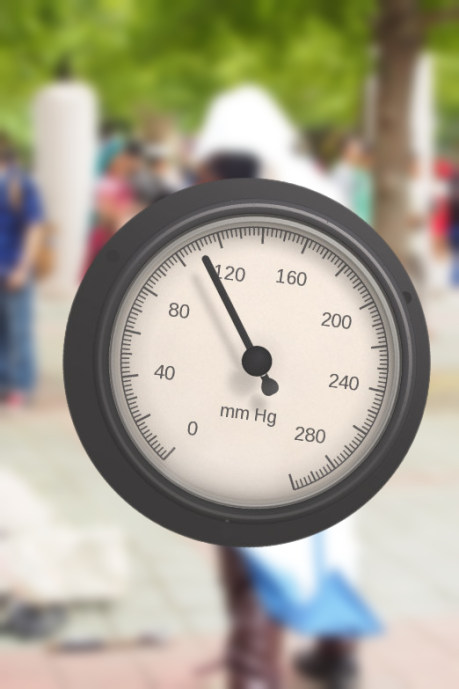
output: value=110 unit=mmHg
